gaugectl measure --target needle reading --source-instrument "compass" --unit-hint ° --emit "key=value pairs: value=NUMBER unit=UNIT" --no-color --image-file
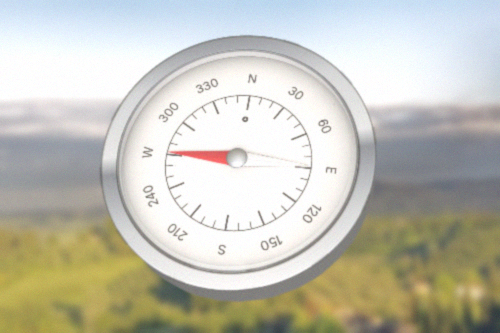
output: value=270 unit=°
